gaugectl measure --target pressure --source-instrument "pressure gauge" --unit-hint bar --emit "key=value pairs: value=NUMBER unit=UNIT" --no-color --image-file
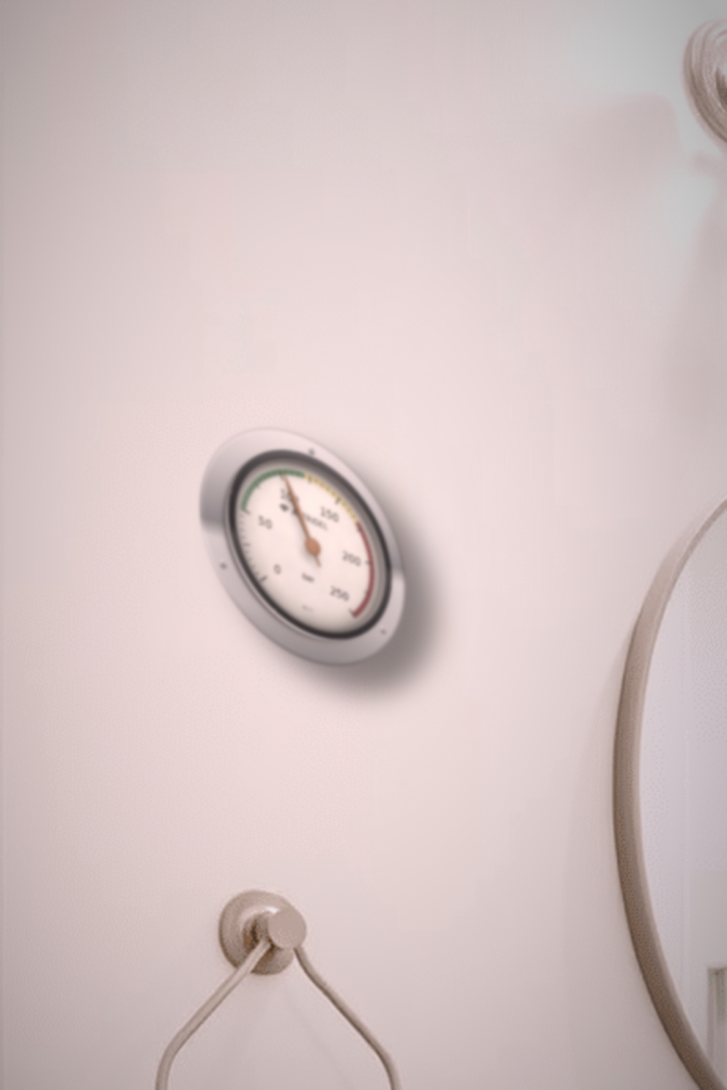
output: value=100 unit=bar
